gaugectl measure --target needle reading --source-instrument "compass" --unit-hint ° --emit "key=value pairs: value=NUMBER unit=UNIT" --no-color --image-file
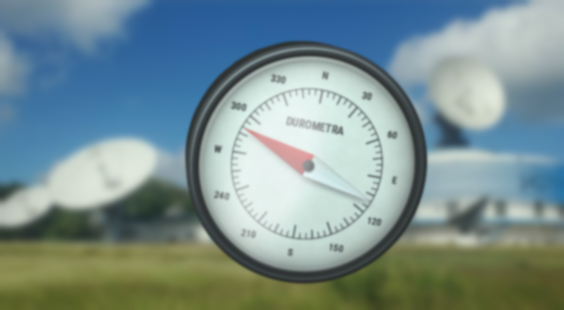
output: value=290 unit=°
